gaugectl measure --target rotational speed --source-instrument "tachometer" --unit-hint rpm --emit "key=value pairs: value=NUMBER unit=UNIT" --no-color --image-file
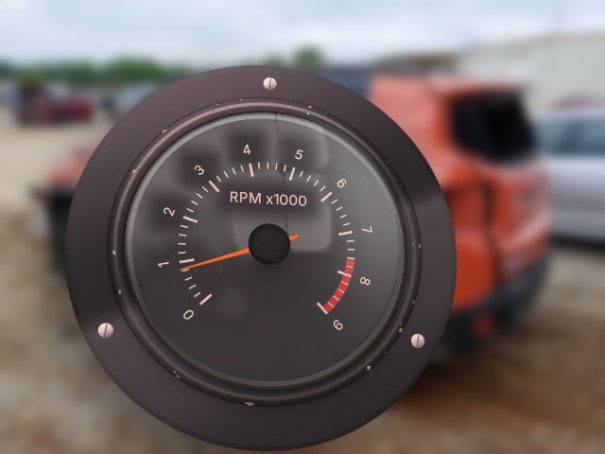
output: value=800 unit=rpm
